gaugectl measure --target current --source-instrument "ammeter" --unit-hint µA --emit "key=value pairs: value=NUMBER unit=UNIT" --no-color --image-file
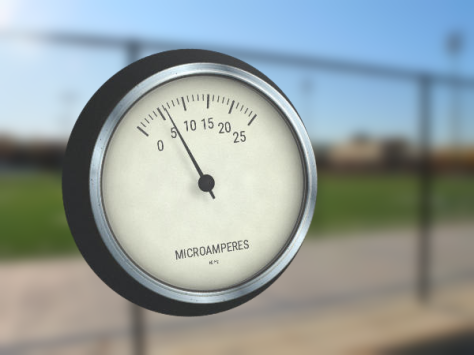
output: value=6 unit=µA
